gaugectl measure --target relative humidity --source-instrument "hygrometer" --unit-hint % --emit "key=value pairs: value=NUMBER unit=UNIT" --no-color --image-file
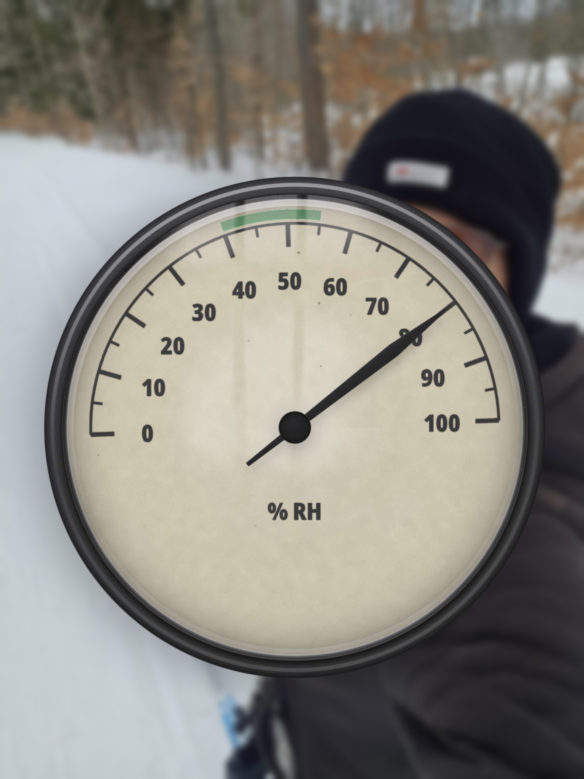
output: value=80 unit=%
